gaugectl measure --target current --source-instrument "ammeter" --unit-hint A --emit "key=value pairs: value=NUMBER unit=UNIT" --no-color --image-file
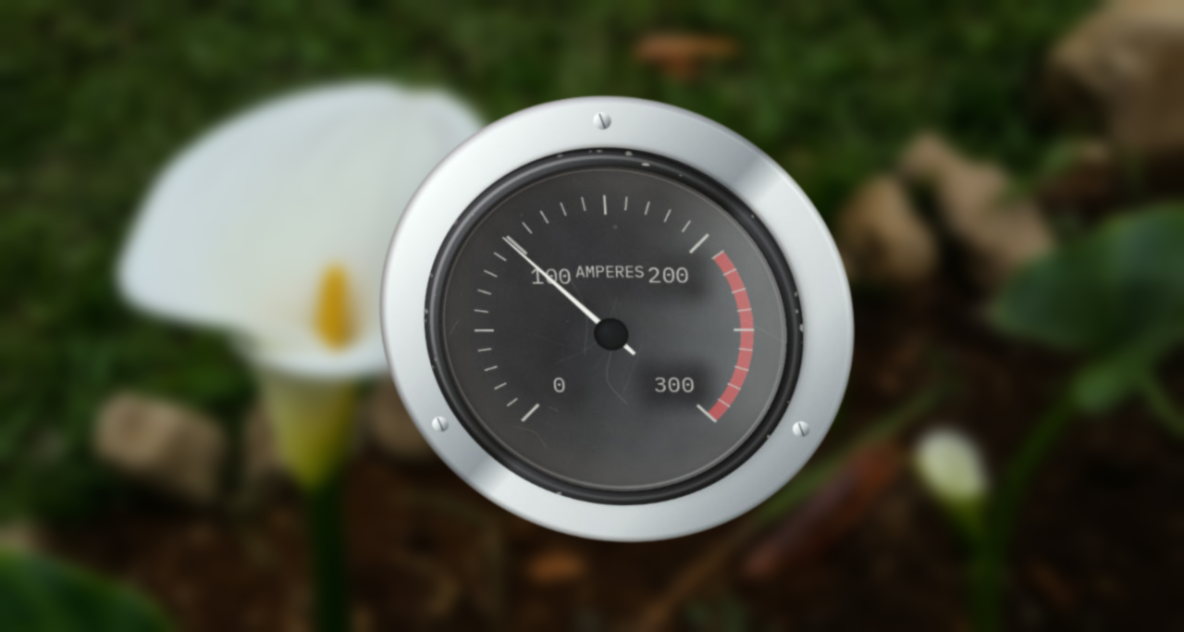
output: value=100 unit=A
